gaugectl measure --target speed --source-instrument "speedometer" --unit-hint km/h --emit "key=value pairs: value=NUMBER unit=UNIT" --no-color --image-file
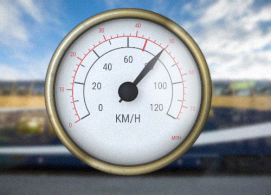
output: value=80 unit=km/h
